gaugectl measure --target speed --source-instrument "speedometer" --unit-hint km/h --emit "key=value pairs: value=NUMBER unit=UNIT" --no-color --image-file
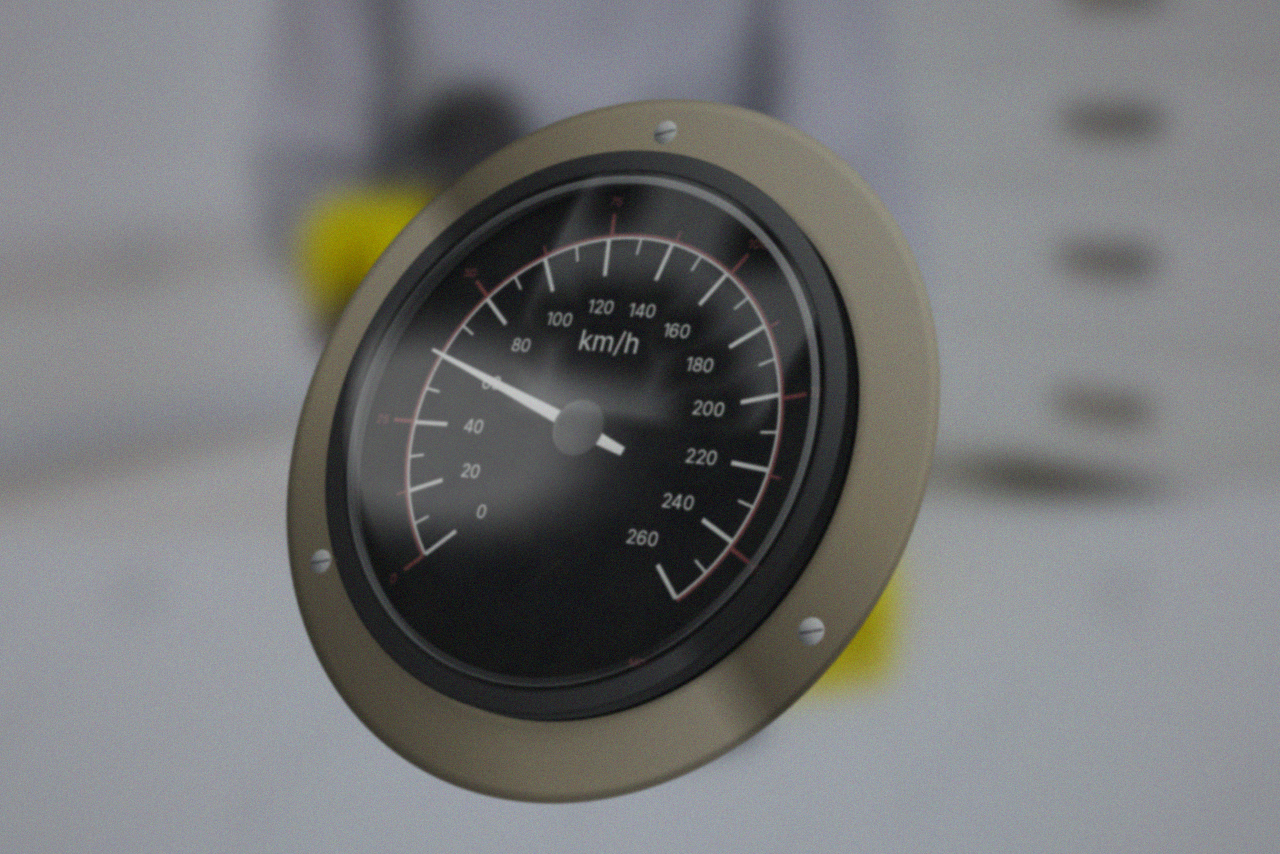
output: value=60 unit=km/h
